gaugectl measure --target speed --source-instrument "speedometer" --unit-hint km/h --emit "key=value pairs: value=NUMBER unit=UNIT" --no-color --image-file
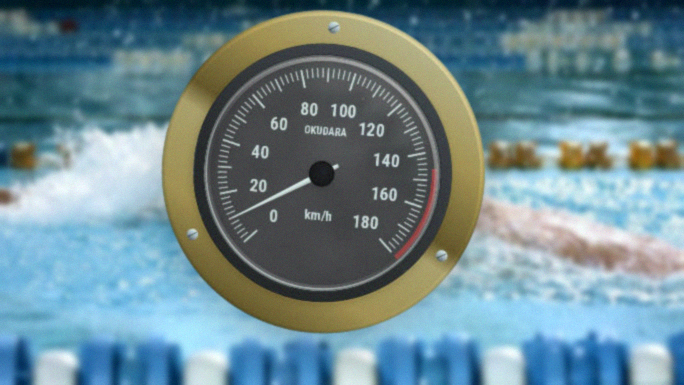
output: value=10 unit=km/h
